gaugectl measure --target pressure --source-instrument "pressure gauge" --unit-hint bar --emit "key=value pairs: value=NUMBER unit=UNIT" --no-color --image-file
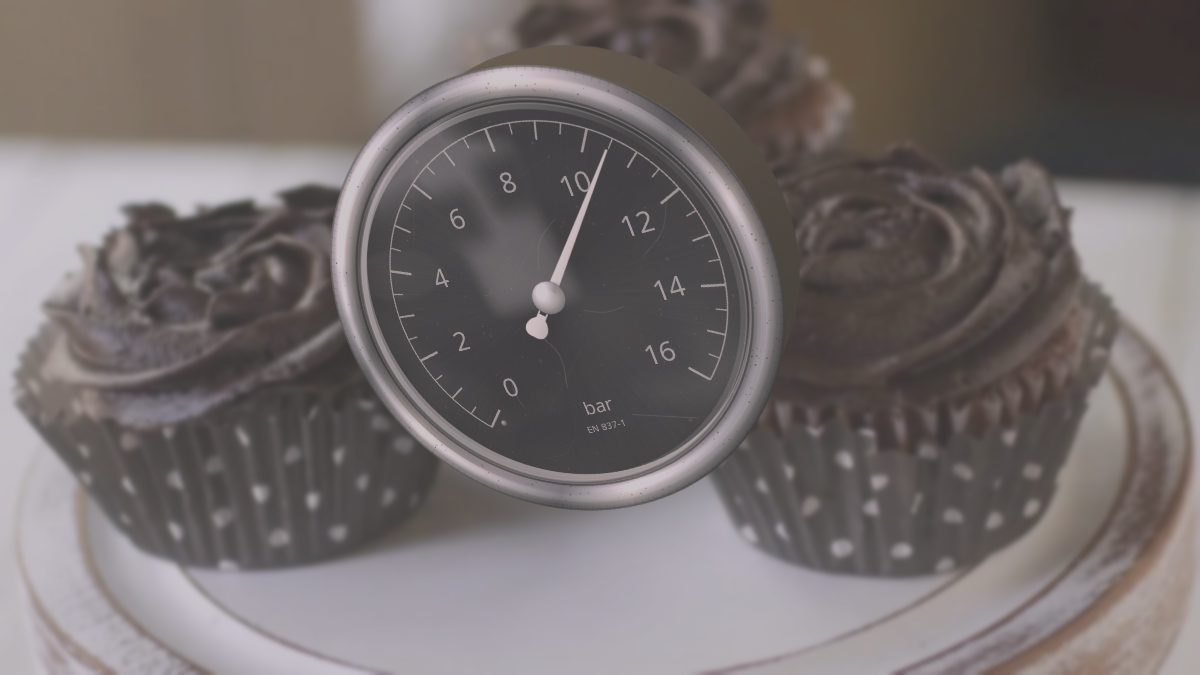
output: value=10.5 unit=bar
